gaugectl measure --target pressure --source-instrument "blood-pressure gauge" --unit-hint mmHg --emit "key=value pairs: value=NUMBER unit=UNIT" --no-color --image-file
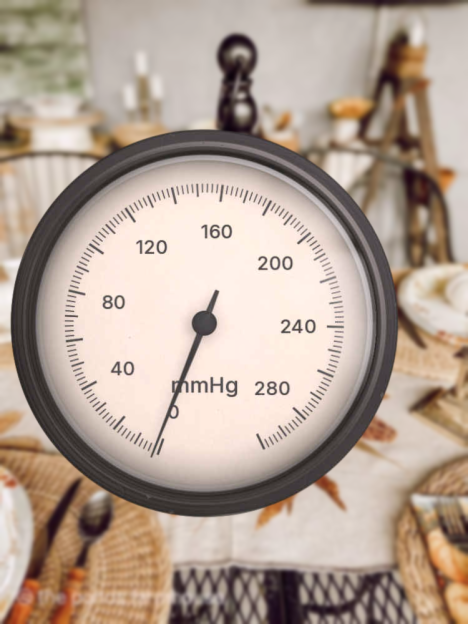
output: value=2 unit=mmHg
